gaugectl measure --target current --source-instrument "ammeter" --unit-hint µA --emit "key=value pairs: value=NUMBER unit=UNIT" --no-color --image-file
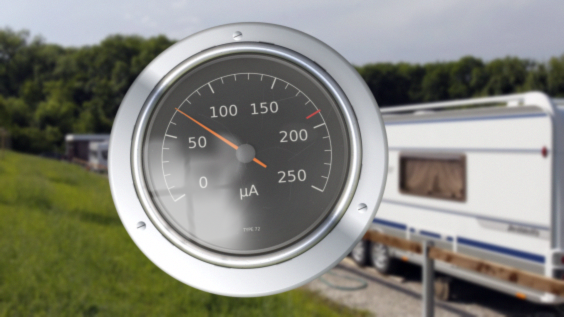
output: value=70 unit=µA
